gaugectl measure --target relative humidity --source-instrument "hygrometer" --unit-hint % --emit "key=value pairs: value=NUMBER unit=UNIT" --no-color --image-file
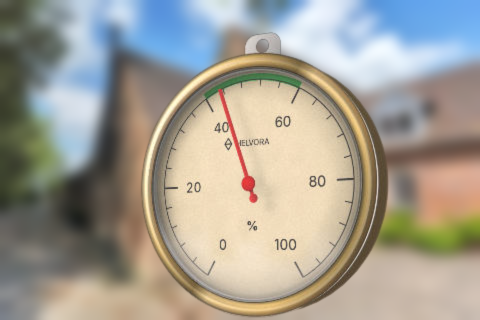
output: value=44 unit=%
